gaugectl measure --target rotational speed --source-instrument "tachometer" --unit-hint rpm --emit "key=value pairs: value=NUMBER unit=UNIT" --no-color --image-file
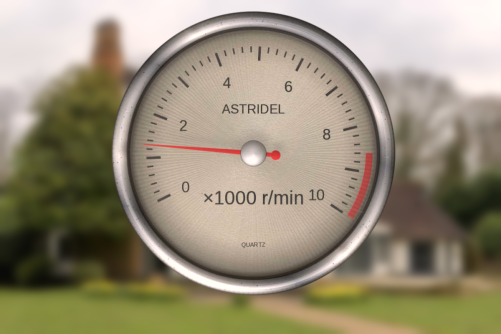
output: value=1300 unit=rpm
